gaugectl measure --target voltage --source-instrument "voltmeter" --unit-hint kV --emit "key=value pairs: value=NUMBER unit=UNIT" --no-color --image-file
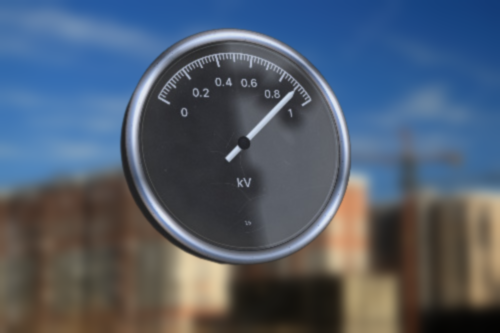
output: value=0.9 unit=kV
